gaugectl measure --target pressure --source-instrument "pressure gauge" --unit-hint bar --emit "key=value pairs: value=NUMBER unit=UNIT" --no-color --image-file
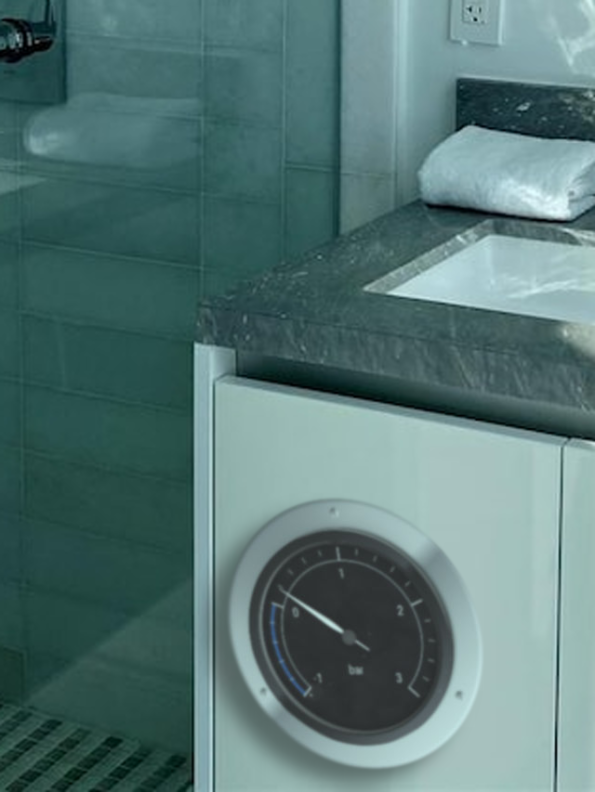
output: value=0.2 unit=bar
